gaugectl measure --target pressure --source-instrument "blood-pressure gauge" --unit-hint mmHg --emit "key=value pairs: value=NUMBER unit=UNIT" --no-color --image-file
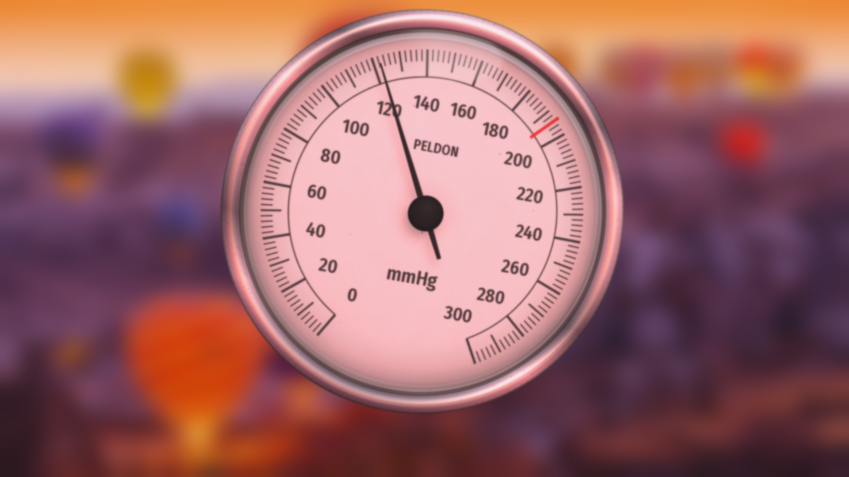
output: value=122 unit=mmHg
